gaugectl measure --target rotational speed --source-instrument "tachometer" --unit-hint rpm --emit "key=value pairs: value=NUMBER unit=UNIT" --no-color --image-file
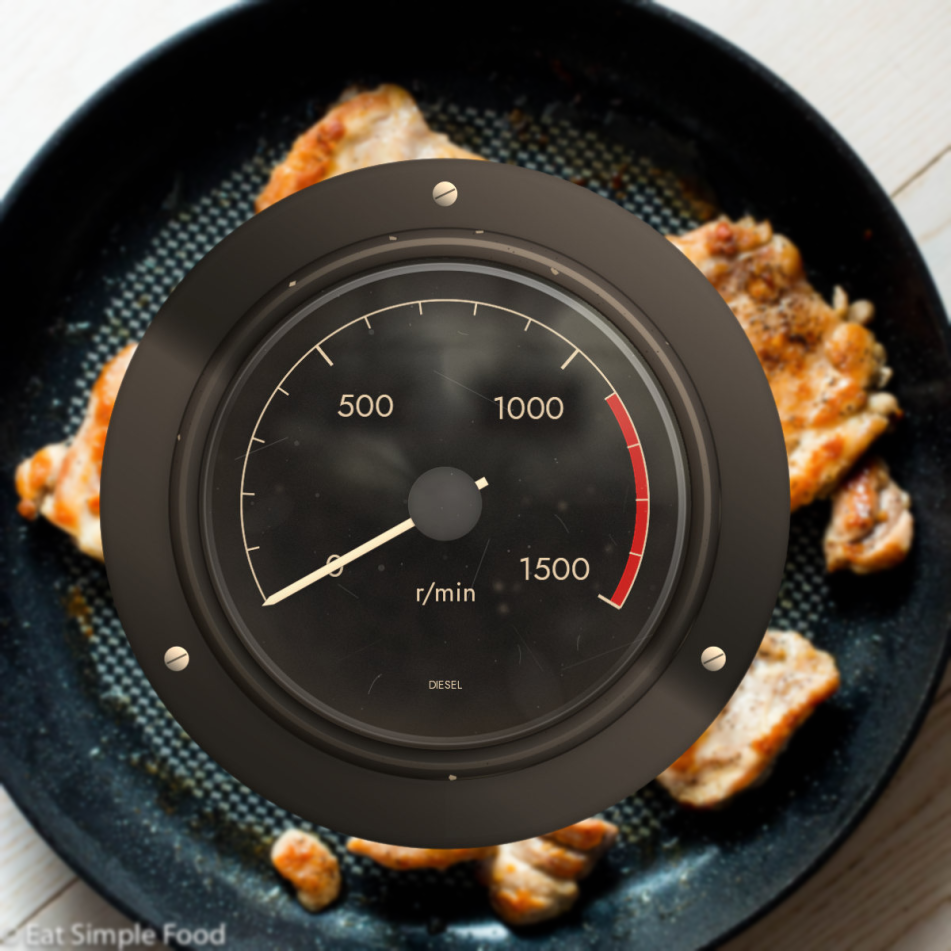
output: value=0 unit=rpm
